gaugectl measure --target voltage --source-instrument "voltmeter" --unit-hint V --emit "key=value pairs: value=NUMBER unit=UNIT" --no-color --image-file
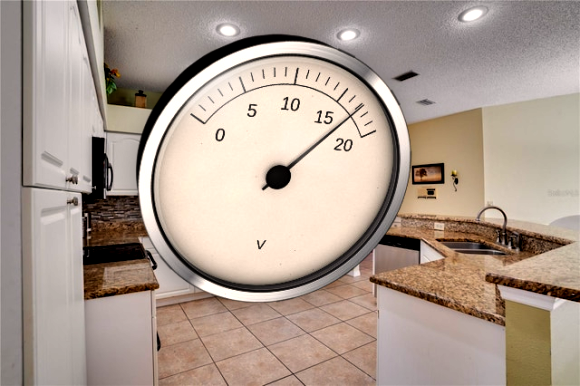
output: value=17 unit=V
